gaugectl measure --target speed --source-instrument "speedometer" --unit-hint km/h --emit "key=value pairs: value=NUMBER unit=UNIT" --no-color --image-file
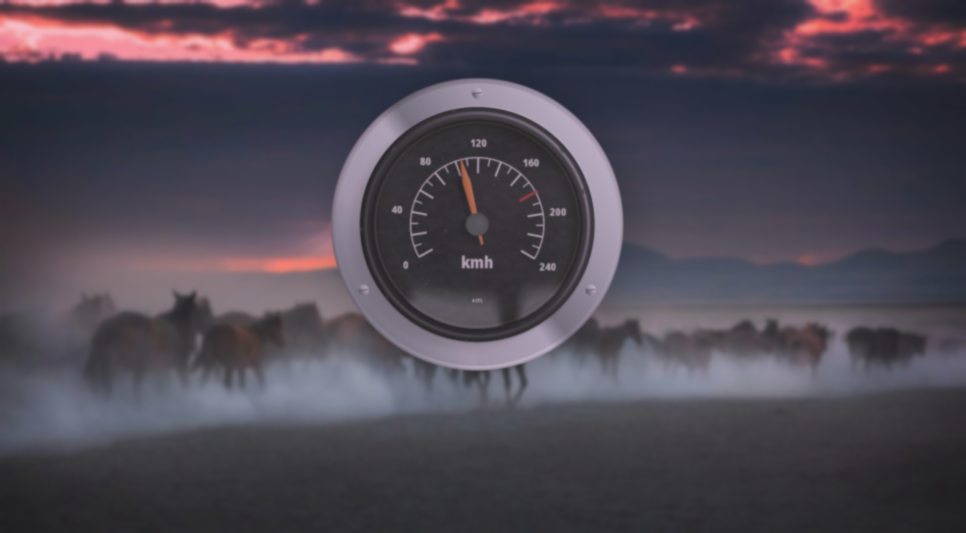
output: value=105 unit=km/h
